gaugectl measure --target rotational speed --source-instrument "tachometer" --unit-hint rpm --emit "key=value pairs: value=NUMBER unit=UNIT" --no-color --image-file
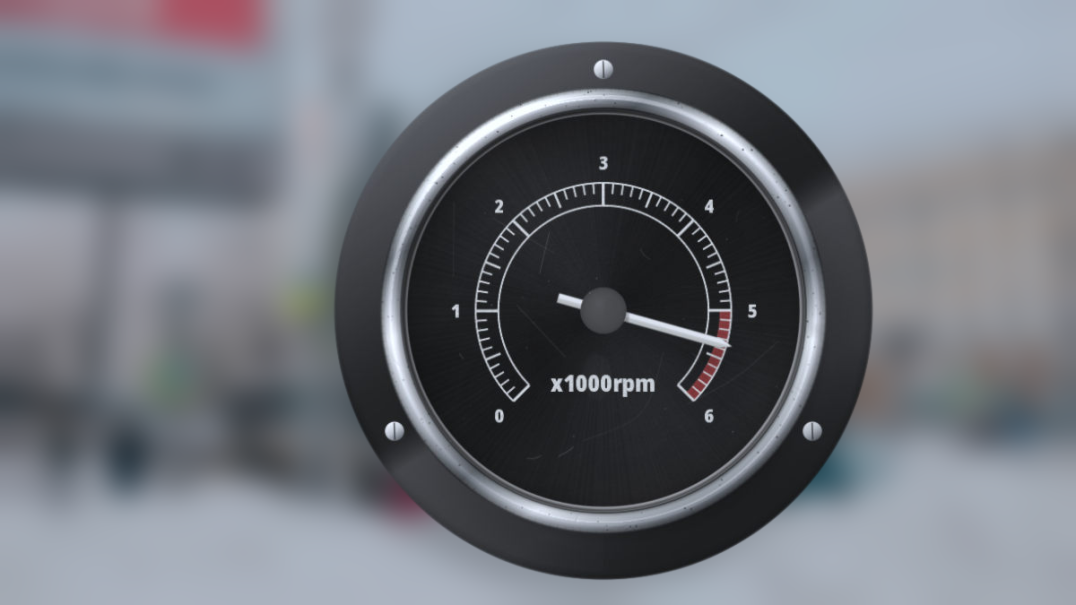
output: value=5350 unit=rpm
